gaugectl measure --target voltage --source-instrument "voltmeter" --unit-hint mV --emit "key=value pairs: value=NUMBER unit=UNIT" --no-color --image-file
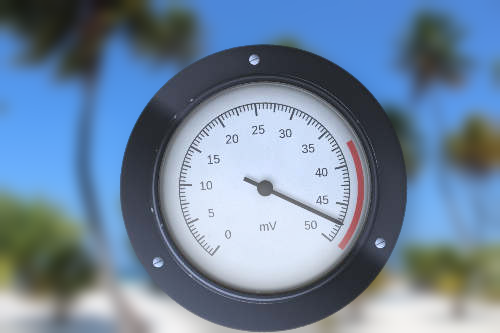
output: value=47.5 unit=mV
